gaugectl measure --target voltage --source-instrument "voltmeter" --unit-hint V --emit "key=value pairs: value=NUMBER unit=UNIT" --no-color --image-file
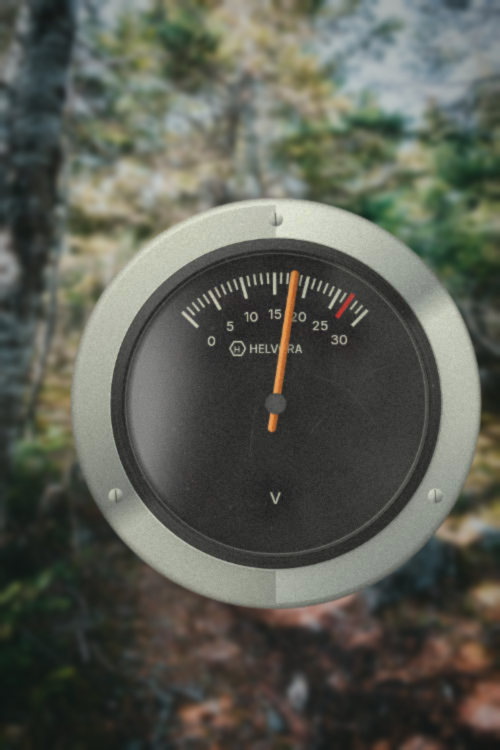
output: value=18 unit=V
